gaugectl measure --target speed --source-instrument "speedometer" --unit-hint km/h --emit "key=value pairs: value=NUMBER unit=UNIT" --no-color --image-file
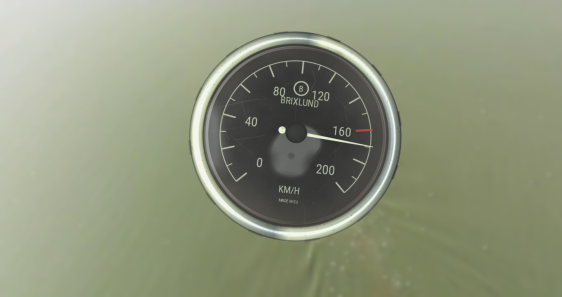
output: value=170 unit=km/h
